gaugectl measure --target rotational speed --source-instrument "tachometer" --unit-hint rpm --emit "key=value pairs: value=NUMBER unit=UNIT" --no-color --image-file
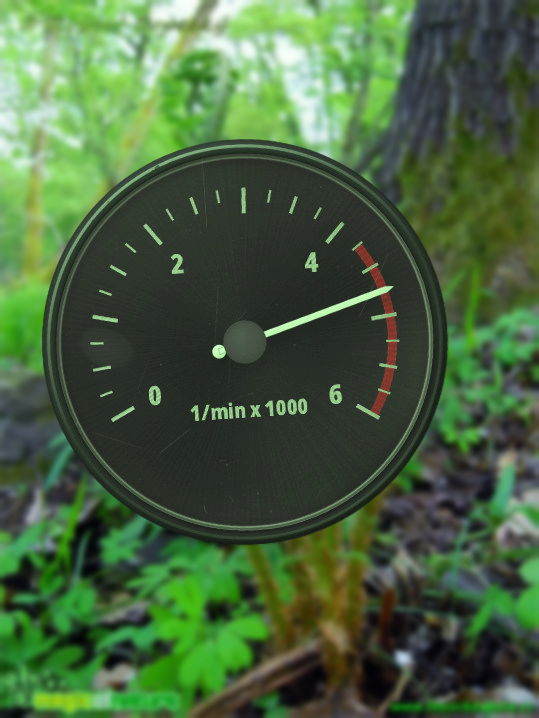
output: value=4750 unit=rpm
